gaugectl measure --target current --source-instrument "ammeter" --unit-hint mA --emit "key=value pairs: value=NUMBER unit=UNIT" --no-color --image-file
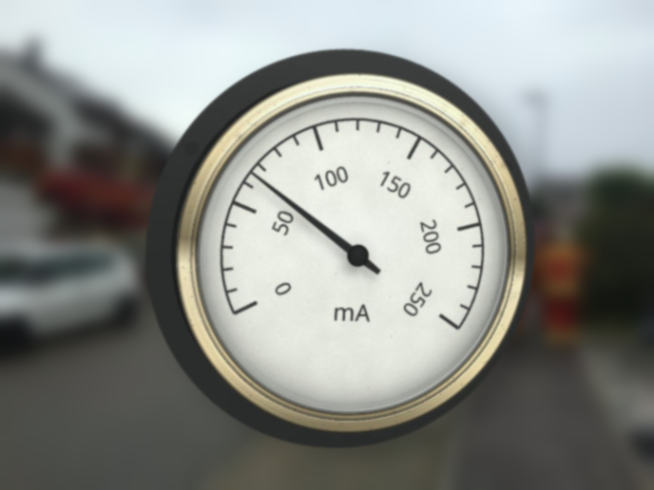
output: value=65 unit=mA
